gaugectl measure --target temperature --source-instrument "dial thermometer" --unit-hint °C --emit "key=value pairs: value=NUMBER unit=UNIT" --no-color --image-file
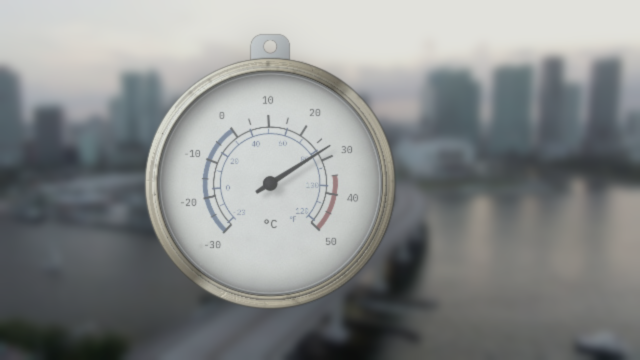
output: value=27.5 unit=°C
